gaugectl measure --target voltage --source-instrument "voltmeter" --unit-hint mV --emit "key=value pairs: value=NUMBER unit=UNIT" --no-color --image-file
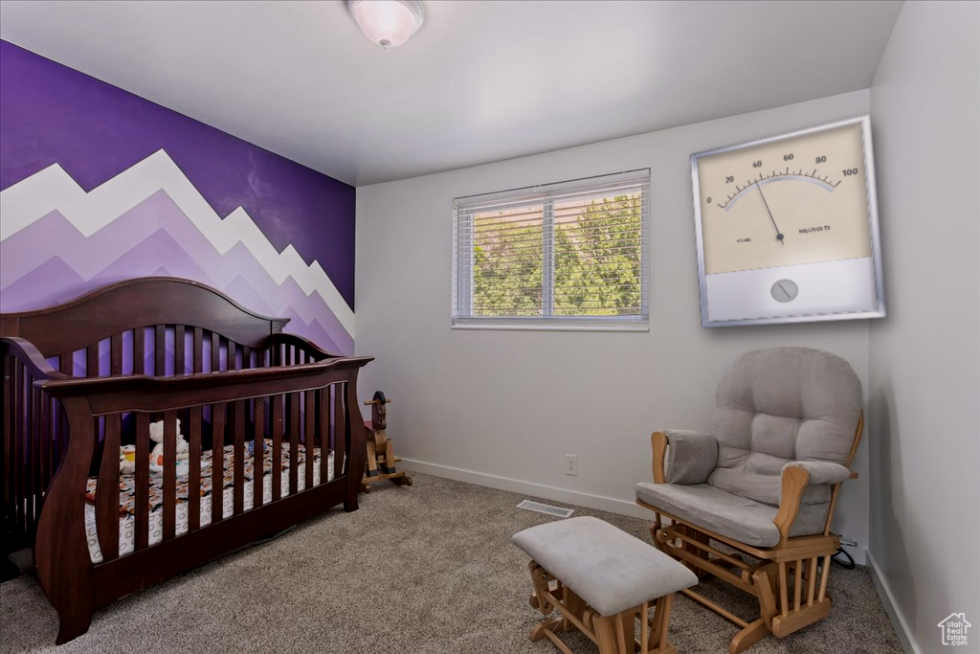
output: value=35 unit=mV
